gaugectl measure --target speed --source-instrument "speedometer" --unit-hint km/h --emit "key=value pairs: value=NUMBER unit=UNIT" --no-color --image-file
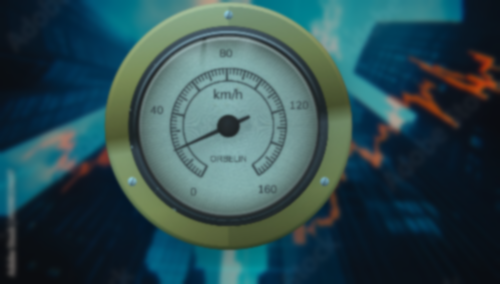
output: value=20 unit=km/h
